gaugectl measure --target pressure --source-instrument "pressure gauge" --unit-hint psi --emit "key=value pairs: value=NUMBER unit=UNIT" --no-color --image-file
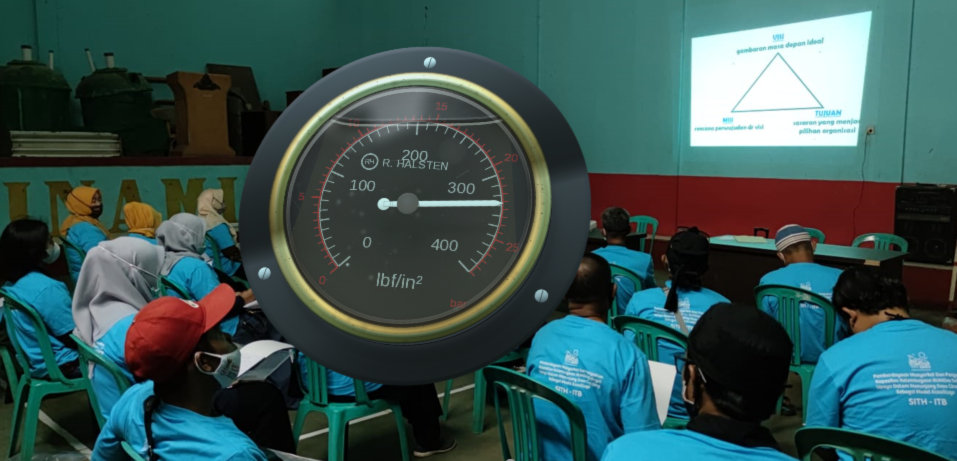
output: value=330 unit=psi
